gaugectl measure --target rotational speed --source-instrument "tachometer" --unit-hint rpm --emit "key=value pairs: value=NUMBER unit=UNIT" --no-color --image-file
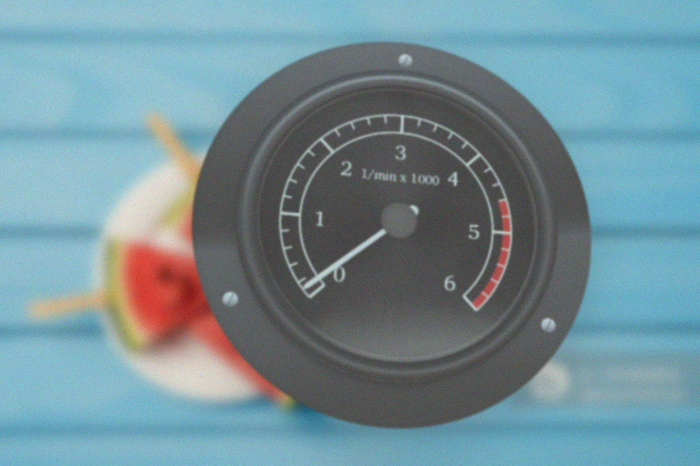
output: value=100 unit=rpm
